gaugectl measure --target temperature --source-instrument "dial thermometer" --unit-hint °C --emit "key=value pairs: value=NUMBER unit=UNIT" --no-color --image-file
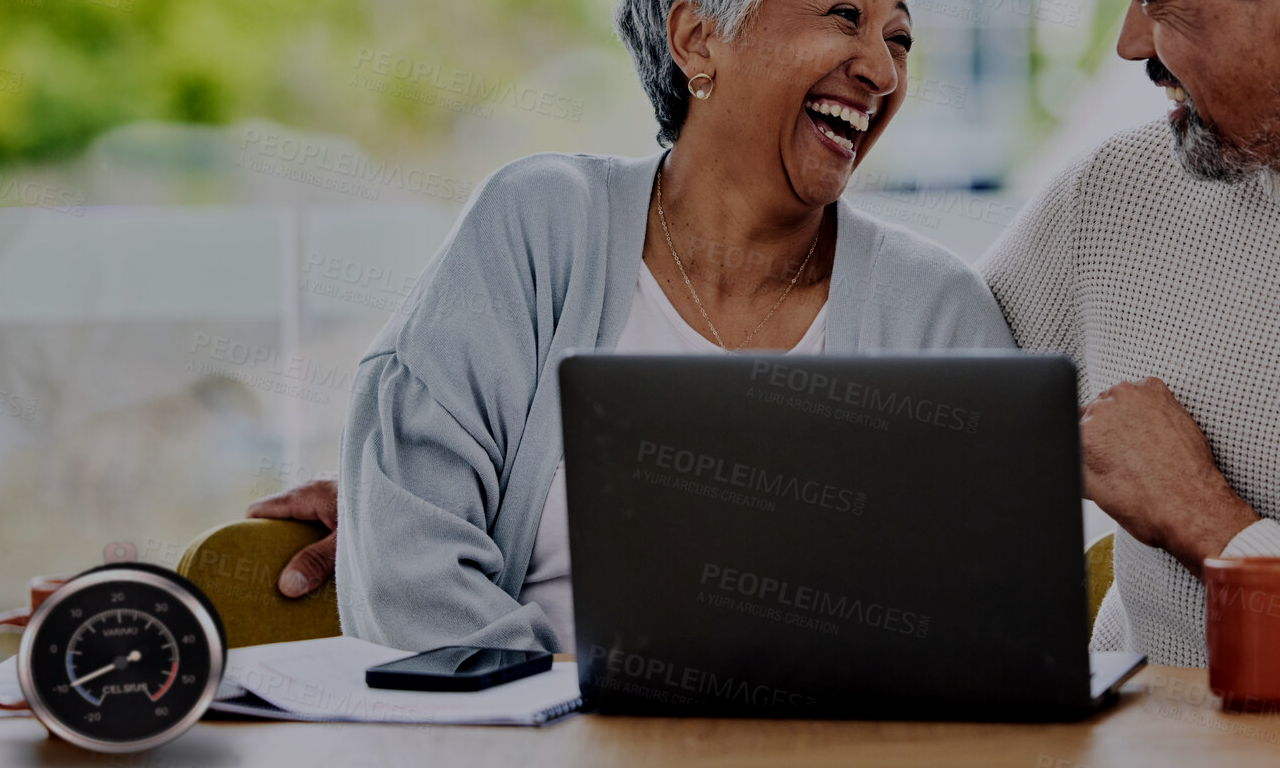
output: value=-10 unit=°C
